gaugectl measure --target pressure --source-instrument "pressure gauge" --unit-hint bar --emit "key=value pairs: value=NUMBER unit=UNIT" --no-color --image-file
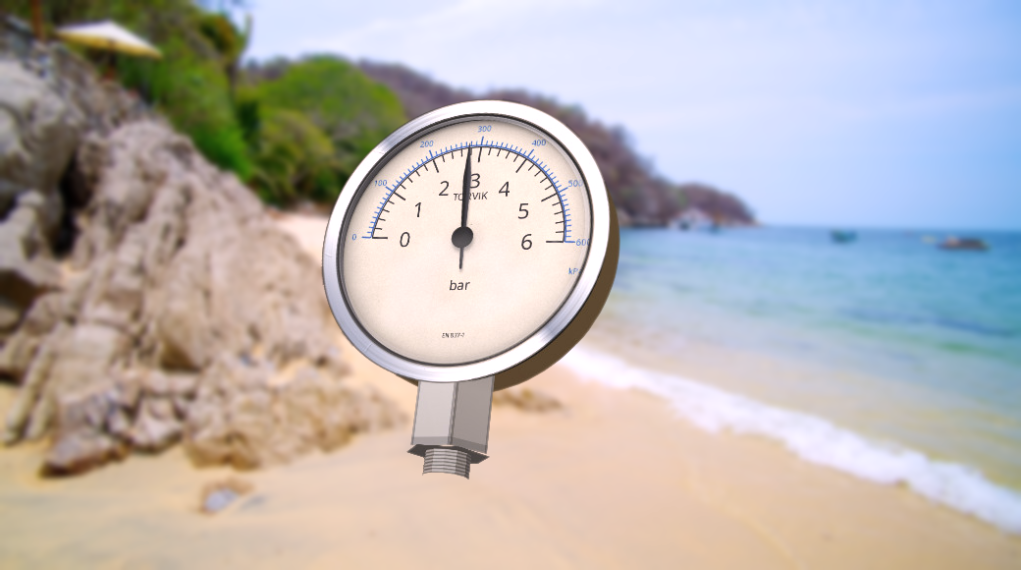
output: value=2.8 unit=bar
